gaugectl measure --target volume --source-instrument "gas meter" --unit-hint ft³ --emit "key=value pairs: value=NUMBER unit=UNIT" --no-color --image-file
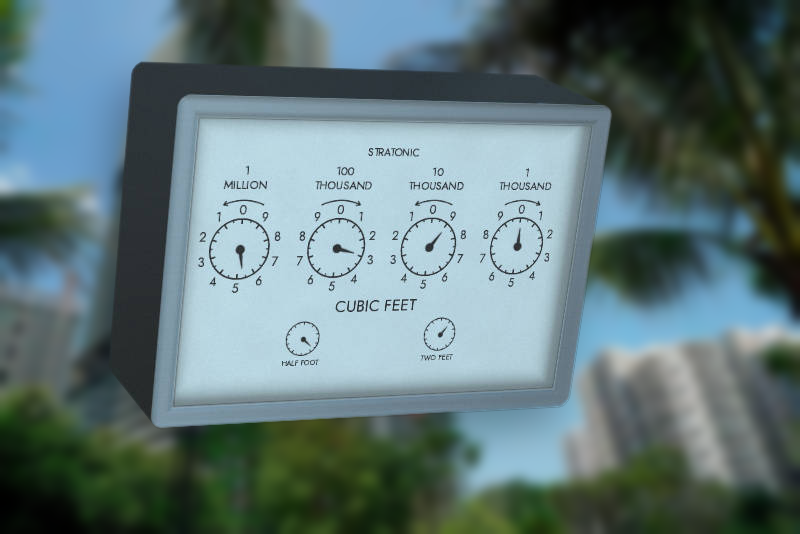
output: value=529000 unit=ft³
